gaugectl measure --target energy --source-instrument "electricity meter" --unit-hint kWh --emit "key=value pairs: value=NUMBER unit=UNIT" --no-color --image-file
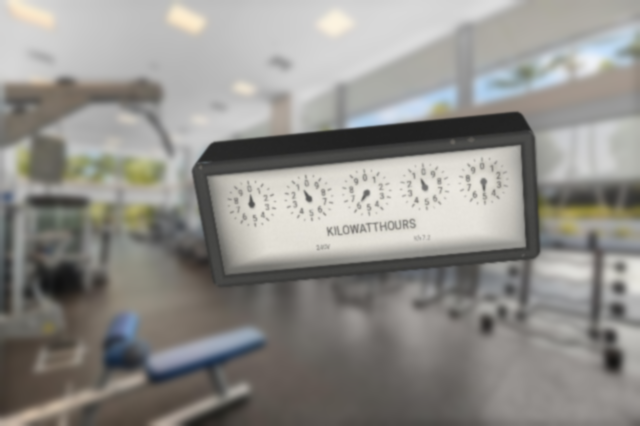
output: value=605 unit=kWh
